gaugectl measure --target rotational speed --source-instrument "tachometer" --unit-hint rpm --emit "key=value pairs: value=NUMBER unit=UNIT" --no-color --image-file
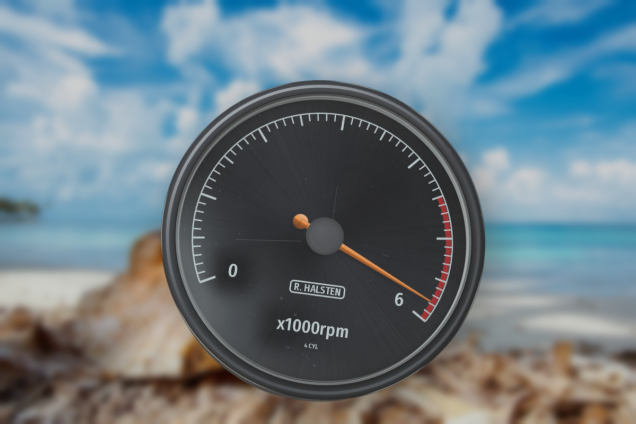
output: value=5800 unit=rpm
